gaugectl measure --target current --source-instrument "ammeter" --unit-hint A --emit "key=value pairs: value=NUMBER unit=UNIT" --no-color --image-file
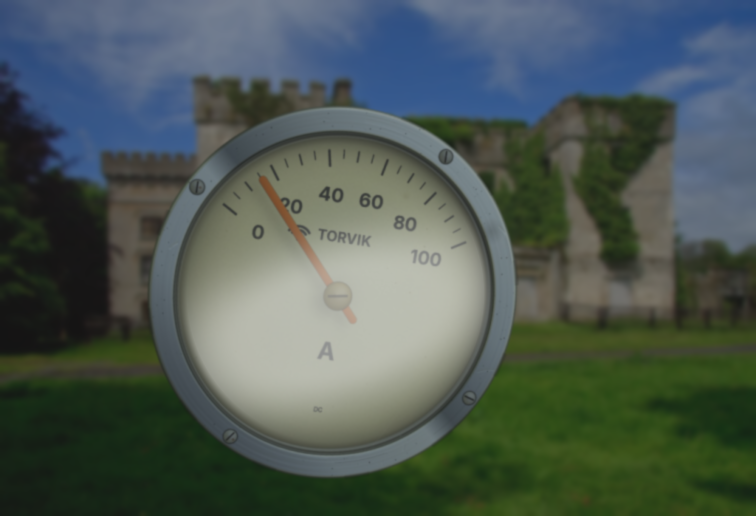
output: value=15 unit=A
